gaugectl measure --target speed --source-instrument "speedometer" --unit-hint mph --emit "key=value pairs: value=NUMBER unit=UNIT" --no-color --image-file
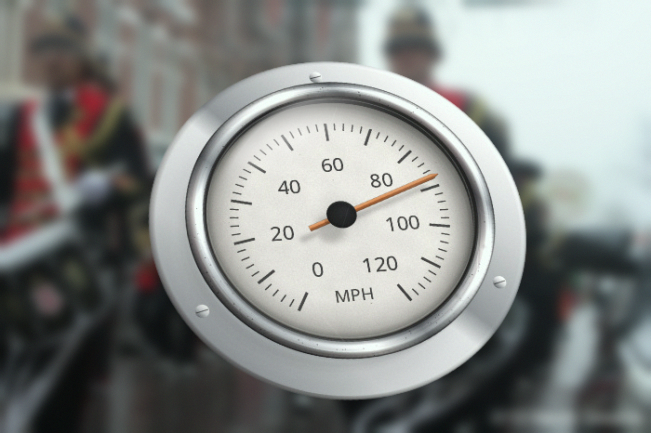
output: value=88 unit=mph
